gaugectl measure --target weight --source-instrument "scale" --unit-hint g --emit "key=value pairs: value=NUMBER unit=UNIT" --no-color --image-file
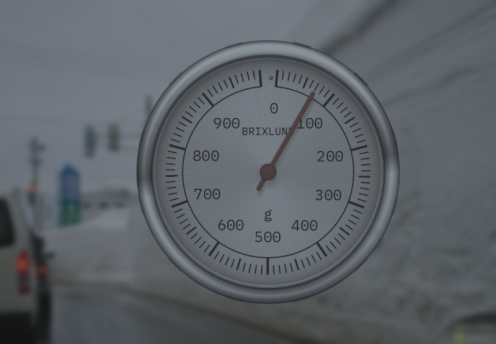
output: value=70 unit=g
